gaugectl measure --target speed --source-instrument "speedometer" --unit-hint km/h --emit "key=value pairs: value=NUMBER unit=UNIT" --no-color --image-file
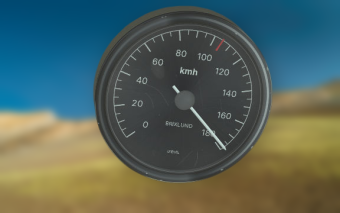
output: value=177.5 unit=km/h
